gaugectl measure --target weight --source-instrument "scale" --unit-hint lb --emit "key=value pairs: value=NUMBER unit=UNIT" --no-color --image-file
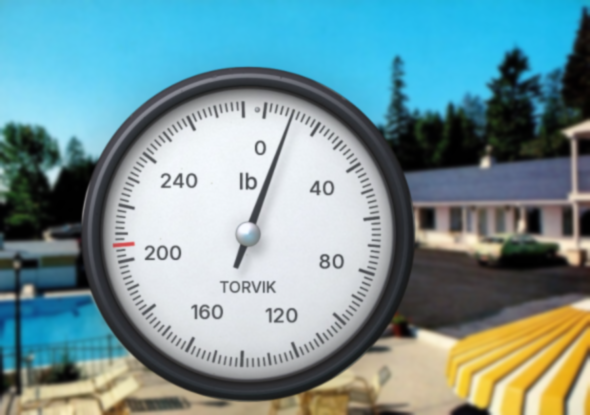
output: value=10 unit=lb
